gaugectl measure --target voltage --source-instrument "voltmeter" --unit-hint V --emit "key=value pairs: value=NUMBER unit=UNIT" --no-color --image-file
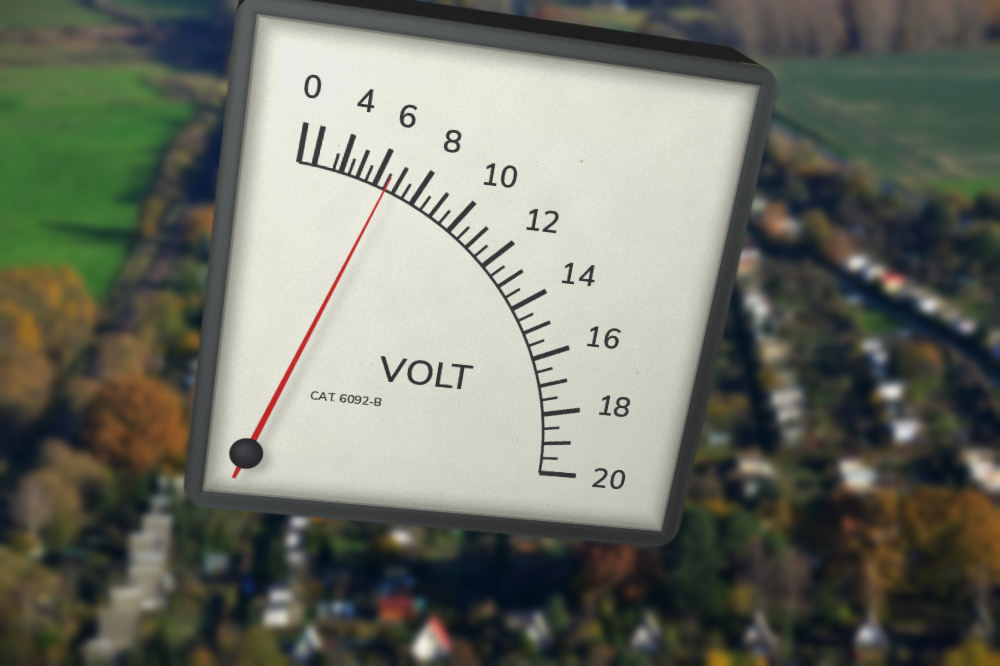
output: value=6.5 unit=V
